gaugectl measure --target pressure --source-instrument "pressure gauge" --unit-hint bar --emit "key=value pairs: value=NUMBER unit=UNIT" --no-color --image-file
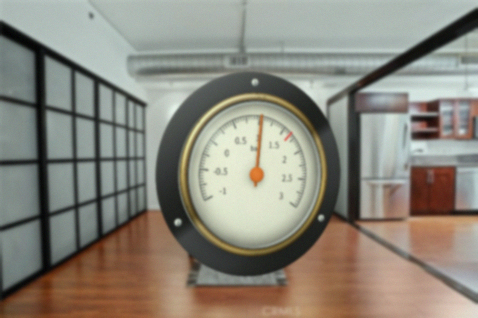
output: value=1 unit=bar
